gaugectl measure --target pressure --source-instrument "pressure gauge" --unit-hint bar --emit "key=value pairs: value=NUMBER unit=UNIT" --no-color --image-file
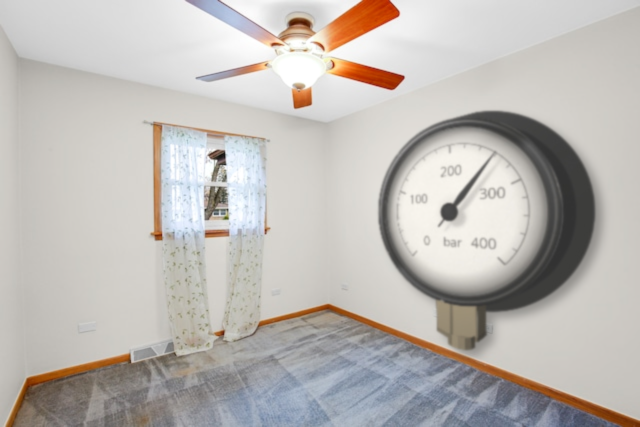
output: value=260 unit=bar
